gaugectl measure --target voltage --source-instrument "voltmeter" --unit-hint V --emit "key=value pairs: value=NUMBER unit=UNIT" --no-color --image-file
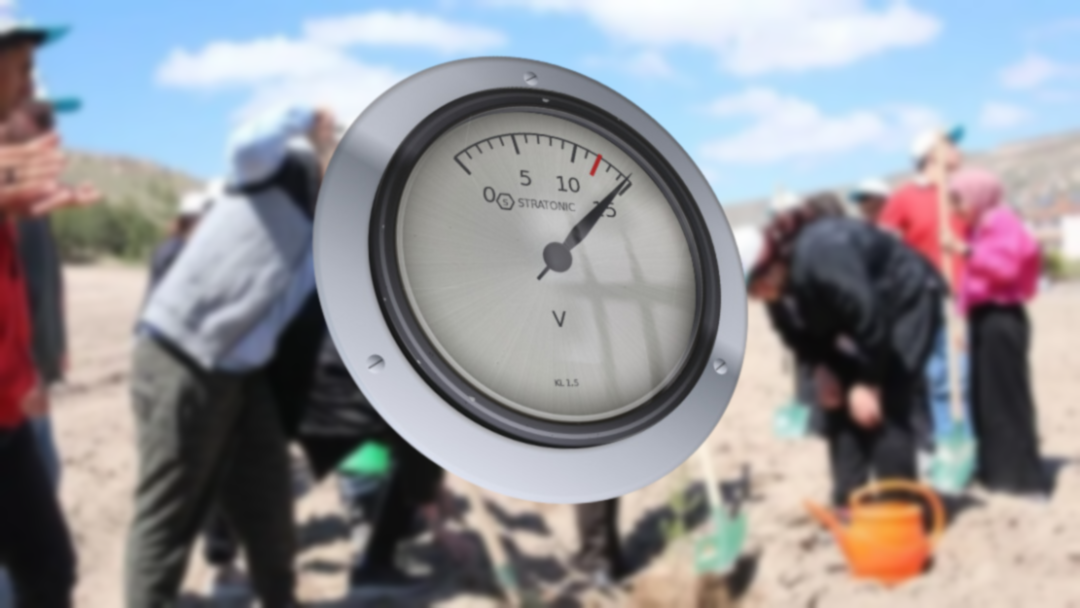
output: value=14.5 unit=V
